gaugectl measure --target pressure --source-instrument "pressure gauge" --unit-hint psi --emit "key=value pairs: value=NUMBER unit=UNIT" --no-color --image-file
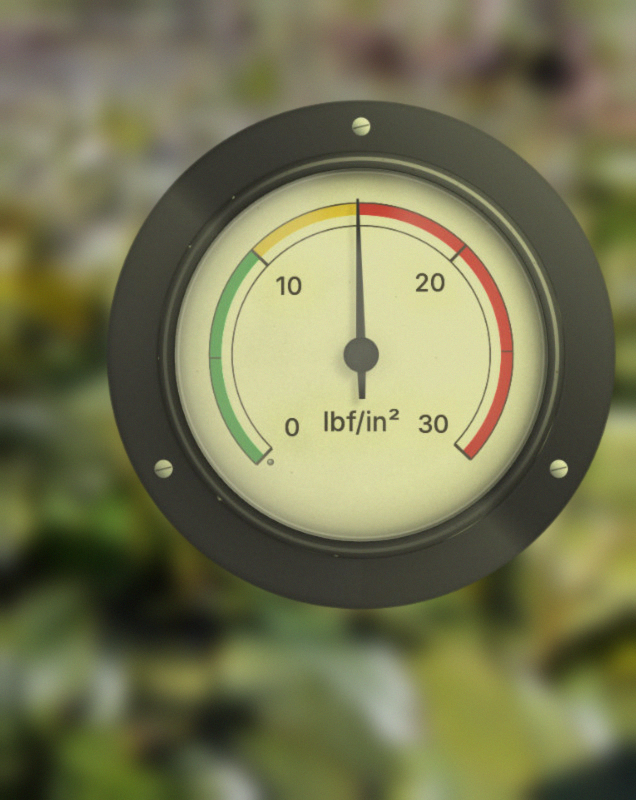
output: value=15 unit=psi
